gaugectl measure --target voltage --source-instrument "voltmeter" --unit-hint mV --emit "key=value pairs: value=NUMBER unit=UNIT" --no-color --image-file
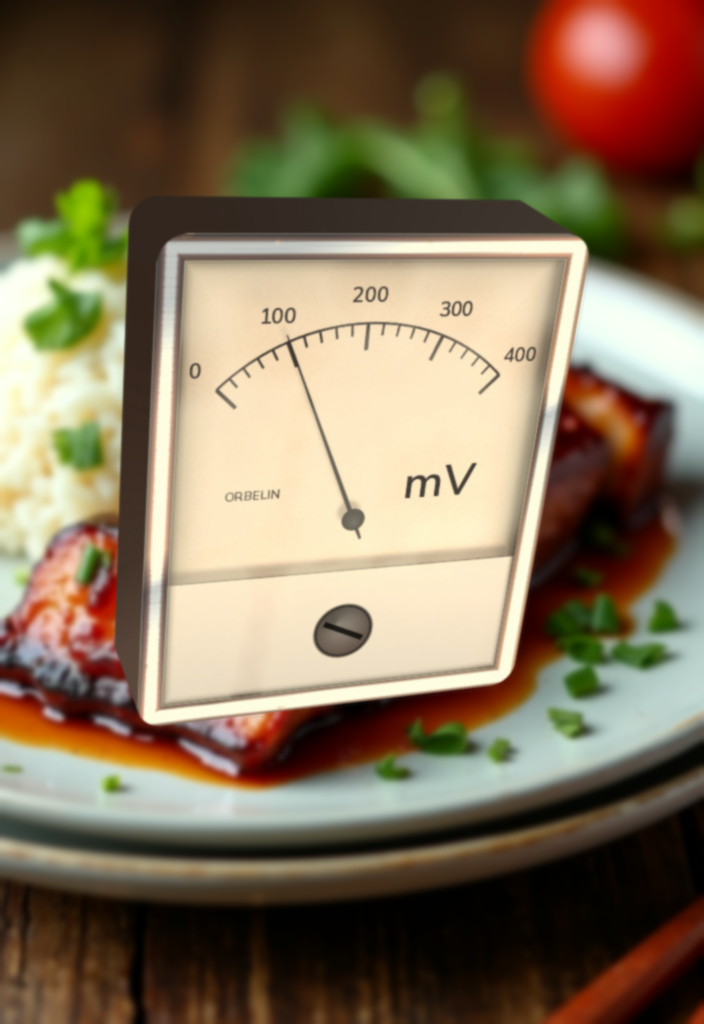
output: value=100 unit=mV
